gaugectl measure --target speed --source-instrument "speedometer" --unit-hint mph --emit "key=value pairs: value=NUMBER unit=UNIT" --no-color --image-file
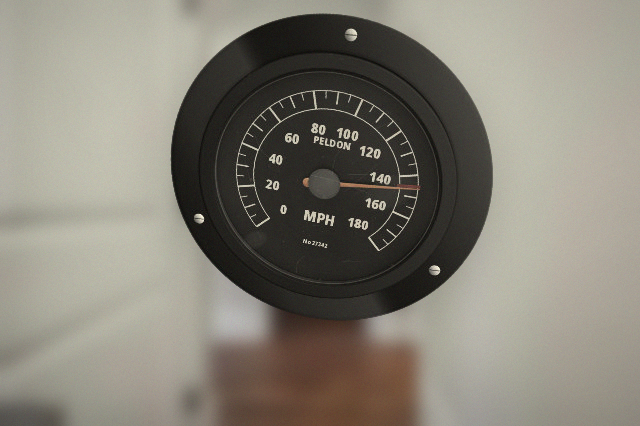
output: value=145 unit=mph
